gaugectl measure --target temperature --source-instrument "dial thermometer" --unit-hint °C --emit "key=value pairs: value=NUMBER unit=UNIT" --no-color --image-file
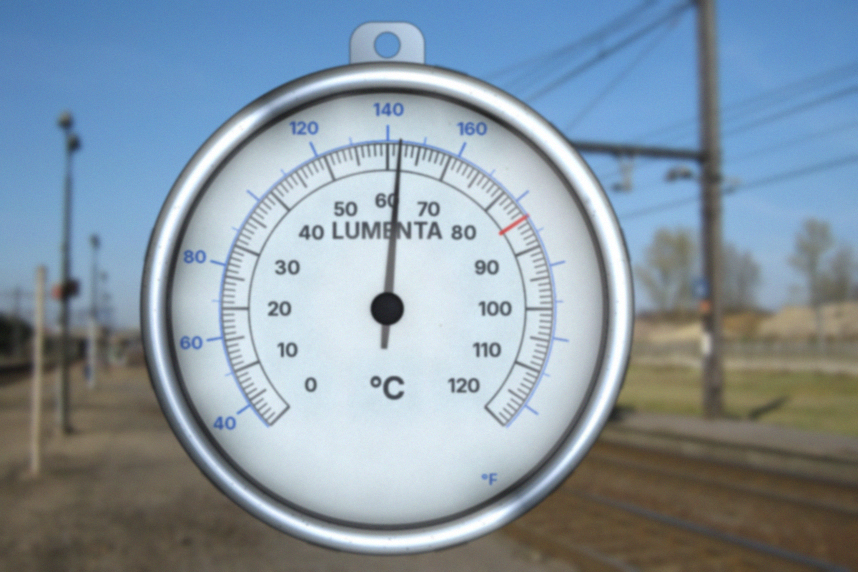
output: value=62 unit=°C
